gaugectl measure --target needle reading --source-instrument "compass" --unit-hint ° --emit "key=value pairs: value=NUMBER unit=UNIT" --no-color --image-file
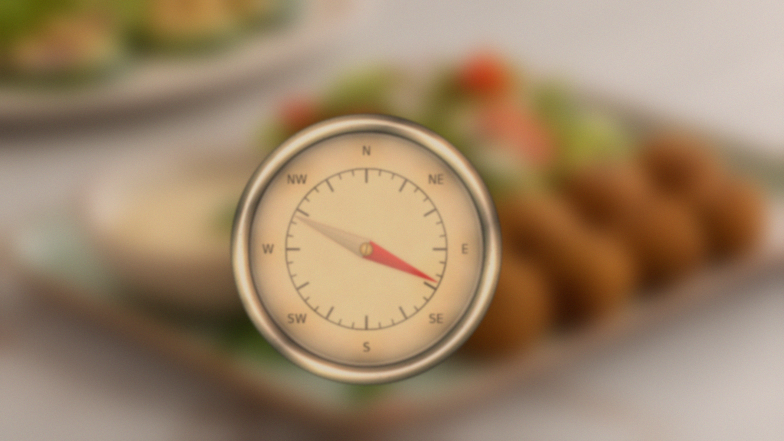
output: value=115 unit=°
